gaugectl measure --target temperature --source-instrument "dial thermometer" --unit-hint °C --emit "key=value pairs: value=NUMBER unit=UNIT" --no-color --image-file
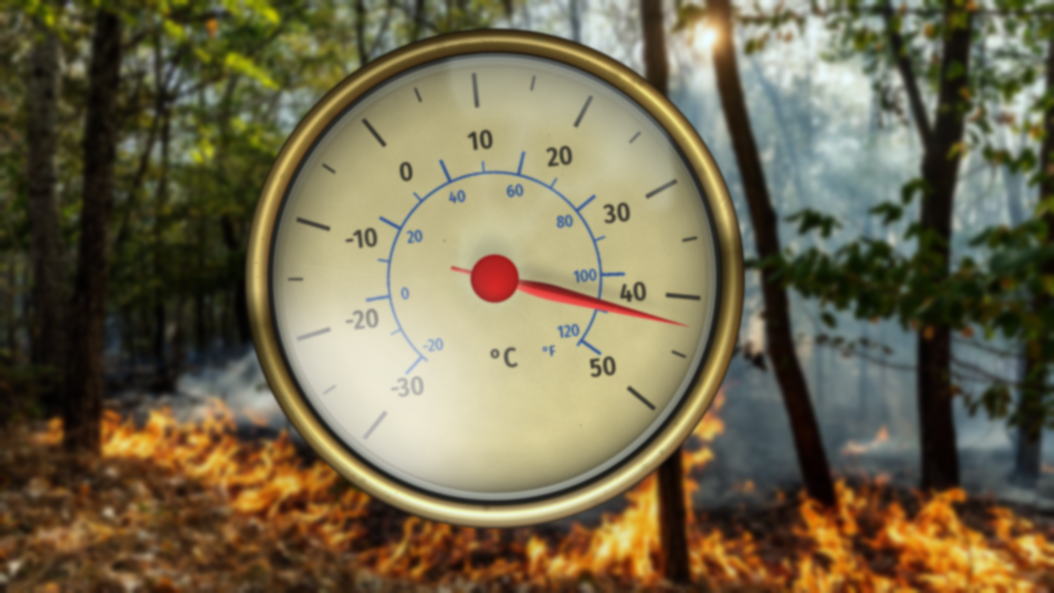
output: value=42.5 unit=°C
